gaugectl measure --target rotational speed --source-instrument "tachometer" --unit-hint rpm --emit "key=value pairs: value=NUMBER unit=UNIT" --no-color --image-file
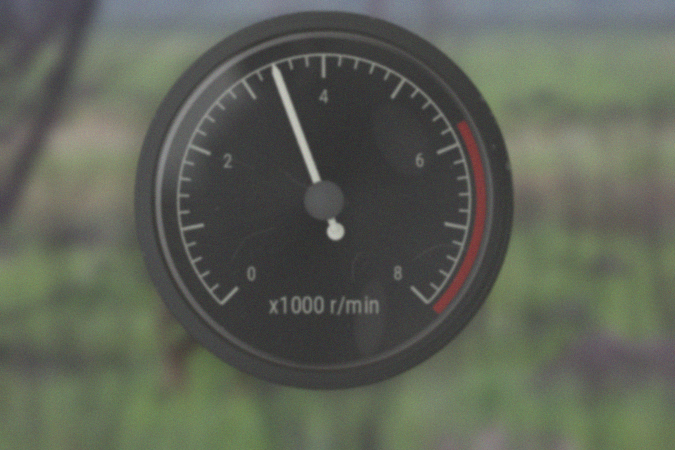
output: value=3400 unit=rpm
